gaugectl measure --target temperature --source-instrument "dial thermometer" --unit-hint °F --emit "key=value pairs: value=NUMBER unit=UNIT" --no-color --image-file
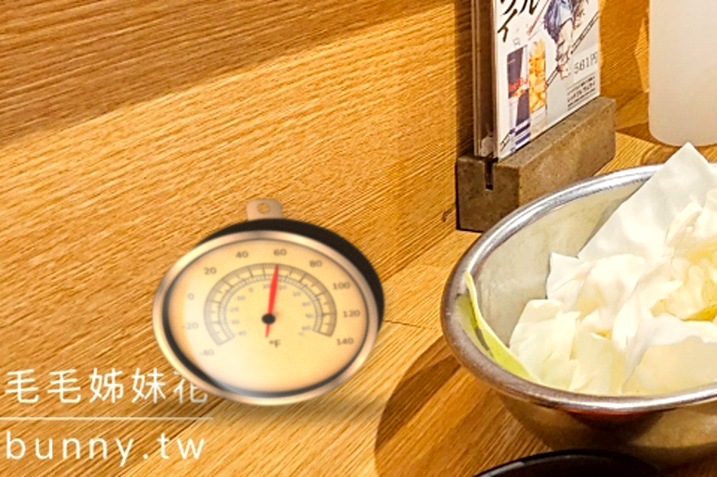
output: value=60 unit=°F
